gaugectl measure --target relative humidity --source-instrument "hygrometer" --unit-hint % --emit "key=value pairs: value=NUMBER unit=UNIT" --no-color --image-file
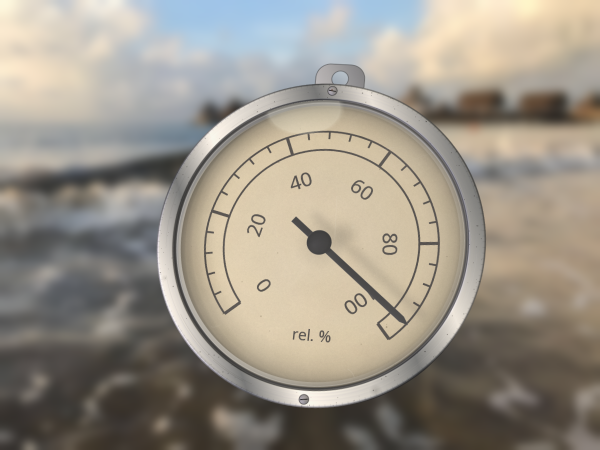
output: value=96 unit=%
